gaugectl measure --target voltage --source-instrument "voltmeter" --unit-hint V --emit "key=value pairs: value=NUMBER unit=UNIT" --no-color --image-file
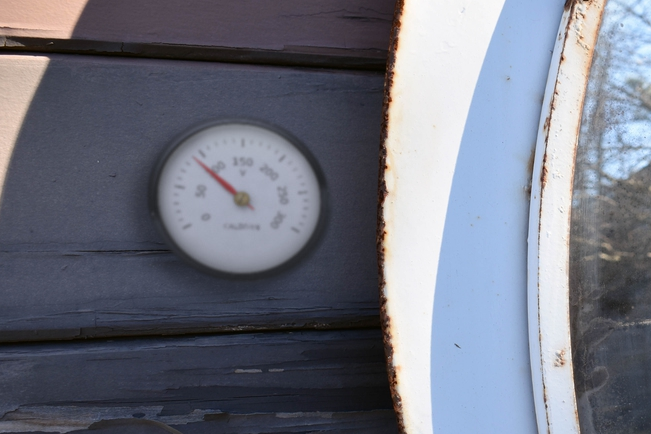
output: value=90 unit=V
